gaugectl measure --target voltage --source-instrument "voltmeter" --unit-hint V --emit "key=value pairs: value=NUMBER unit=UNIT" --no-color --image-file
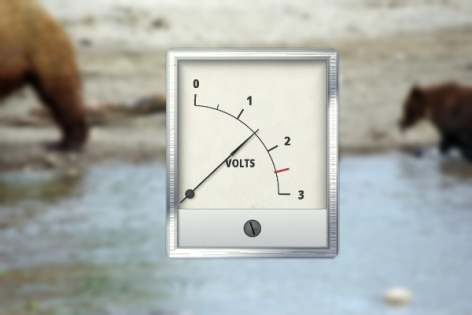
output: value=1.5 unit=V
